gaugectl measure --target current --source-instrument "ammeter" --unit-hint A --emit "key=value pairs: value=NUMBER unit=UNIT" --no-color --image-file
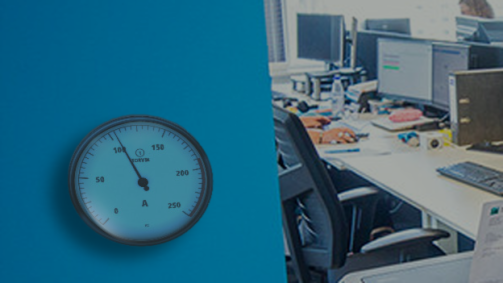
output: value=105 unit=A
